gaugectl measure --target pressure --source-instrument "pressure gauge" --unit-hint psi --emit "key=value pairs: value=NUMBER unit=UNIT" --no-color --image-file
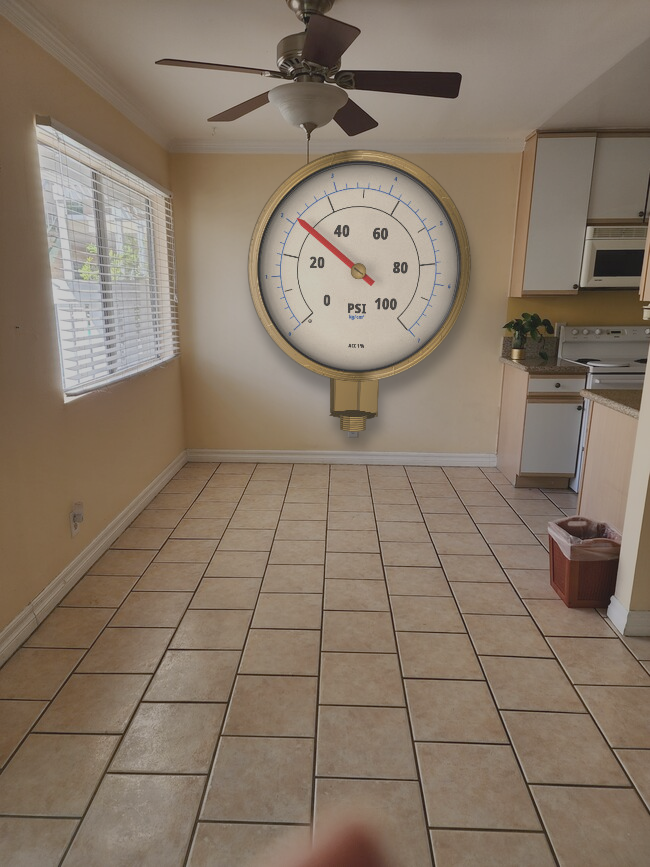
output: value=30 unit=psi
